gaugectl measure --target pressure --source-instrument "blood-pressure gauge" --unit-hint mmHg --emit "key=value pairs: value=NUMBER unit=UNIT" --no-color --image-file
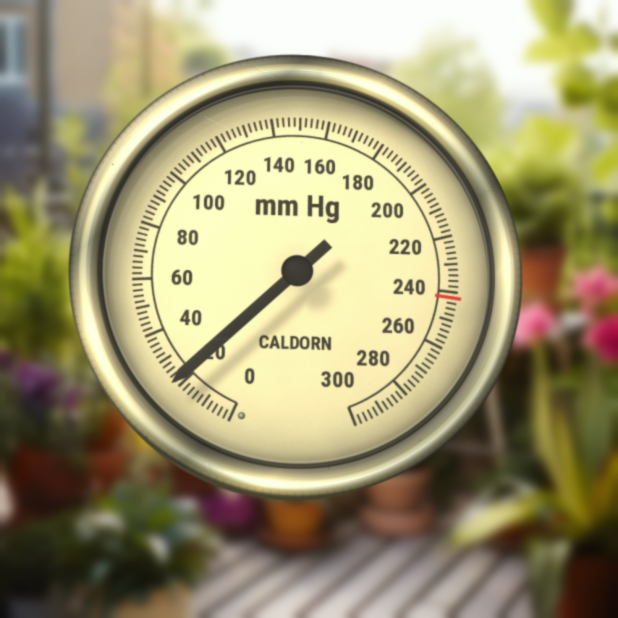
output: value=22 unit=mmHg
